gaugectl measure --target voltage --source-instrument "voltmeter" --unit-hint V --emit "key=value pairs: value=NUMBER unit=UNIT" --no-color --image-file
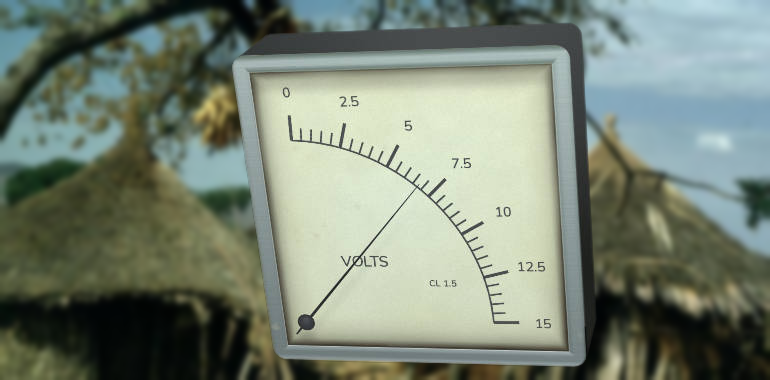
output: value=6.75 unit=V
